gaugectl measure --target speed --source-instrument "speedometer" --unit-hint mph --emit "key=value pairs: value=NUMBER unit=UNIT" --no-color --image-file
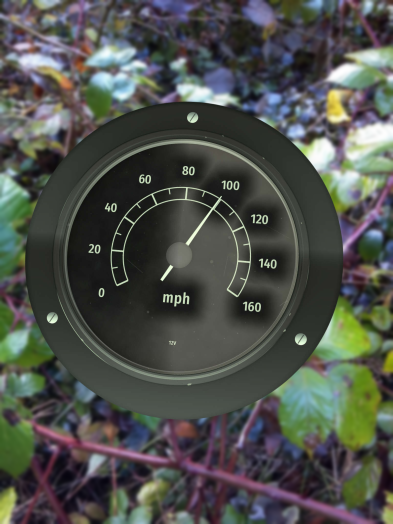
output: value=100 unit=mph
